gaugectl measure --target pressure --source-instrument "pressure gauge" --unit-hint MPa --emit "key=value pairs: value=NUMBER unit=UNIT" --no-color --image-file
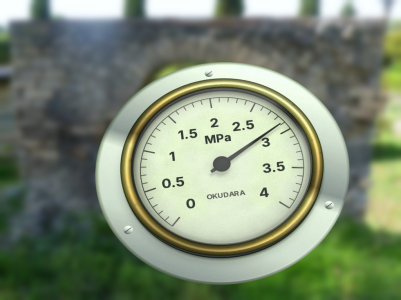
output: value=2.9 unit=MPa
